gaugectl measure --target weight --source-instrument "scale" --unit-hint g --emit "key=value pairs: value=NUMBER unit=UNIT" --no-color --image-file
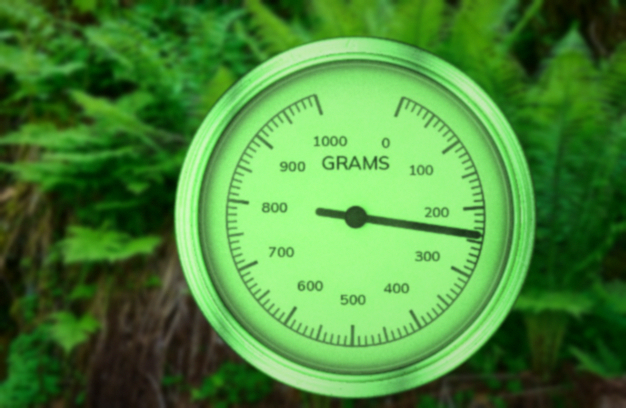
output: value=240 unit=g
